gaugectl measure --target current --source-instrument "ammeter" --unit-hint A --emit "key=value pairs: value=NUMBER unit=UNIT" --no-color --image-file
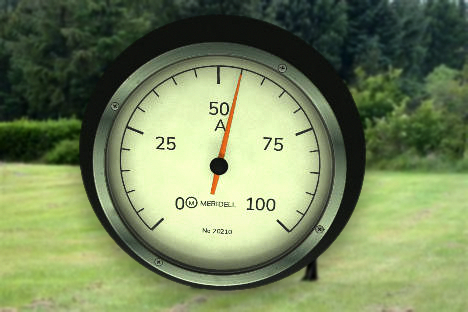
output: value=55 unit=A
